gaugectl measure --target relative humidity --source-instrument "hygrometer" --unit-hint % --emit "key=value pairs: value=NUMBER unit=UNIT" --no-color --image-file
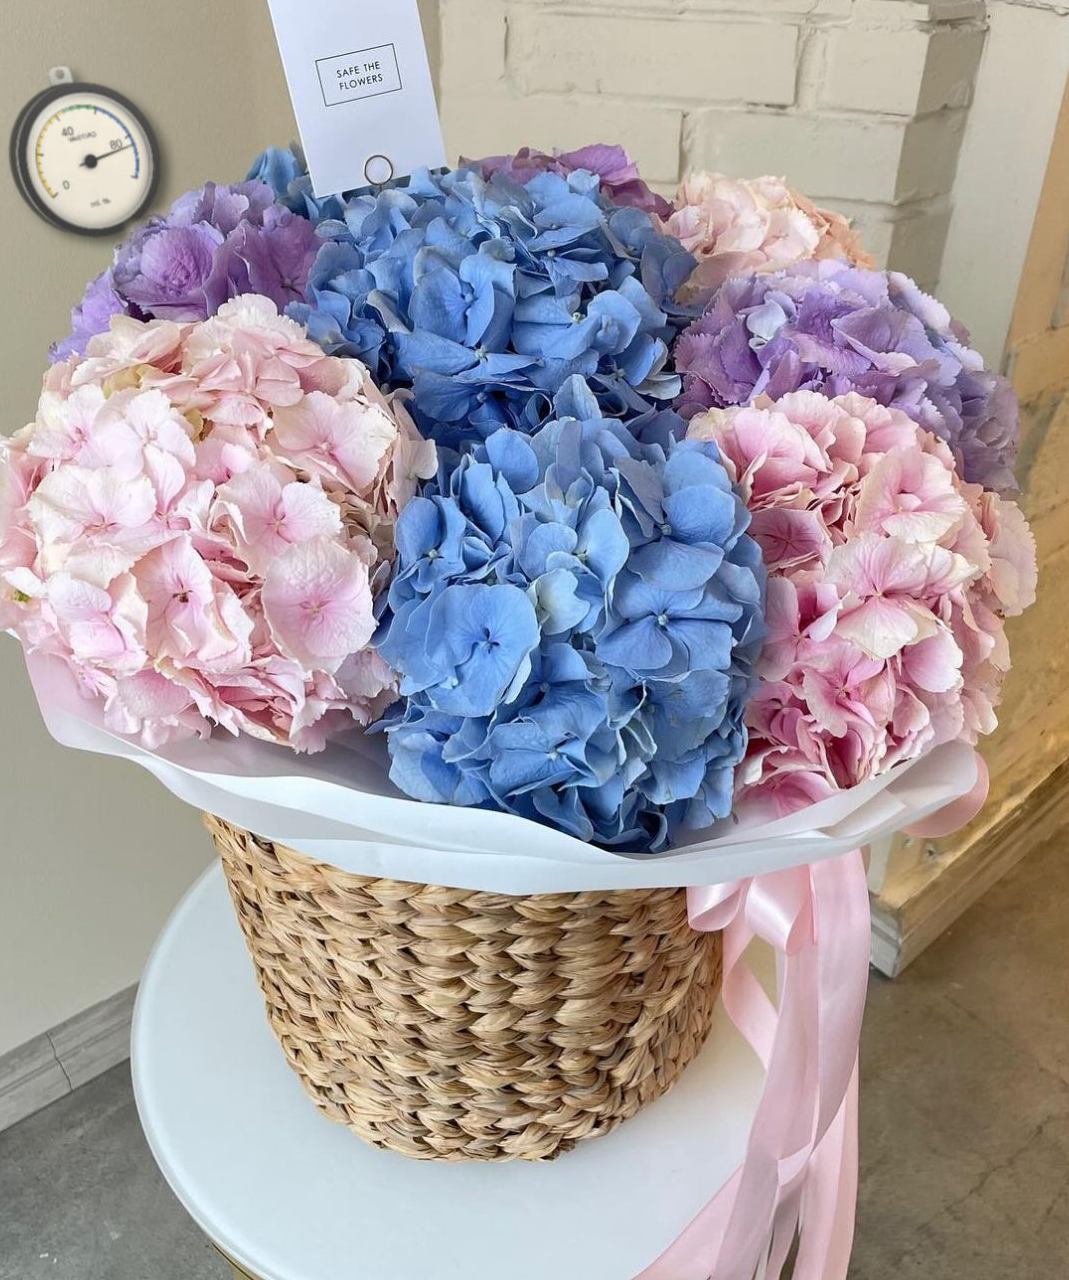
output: value=84 unit=%
